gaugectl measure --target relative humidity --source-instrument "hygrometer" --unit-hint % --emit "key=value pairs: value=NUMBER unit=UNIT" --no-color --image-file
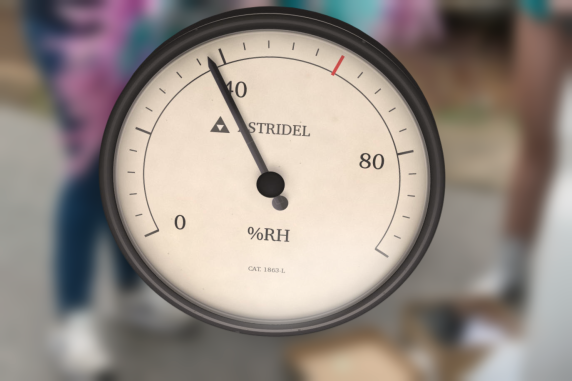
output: value=38 unit=%
